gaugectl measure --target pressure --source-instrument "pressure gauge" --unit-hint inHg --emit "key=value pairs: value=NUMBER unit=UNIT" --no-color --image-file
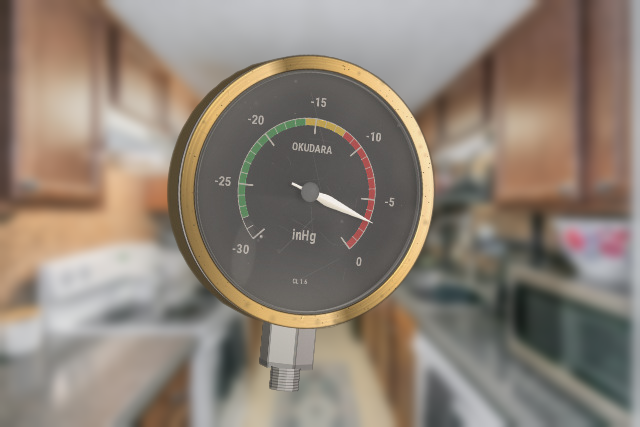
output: value=-3 unit=inHg
